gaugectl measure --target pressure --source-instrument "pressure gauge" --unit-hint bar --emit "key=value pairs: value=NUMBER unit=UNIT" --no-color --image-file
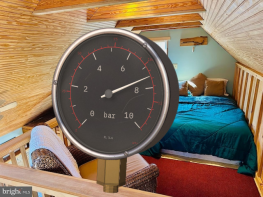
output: value=7.5 unit=bar
